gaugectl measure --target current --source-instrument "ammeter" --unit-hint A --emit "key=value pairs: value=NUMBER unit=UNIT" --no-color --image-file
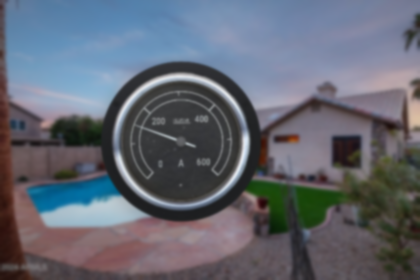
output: value=150 unit=A
